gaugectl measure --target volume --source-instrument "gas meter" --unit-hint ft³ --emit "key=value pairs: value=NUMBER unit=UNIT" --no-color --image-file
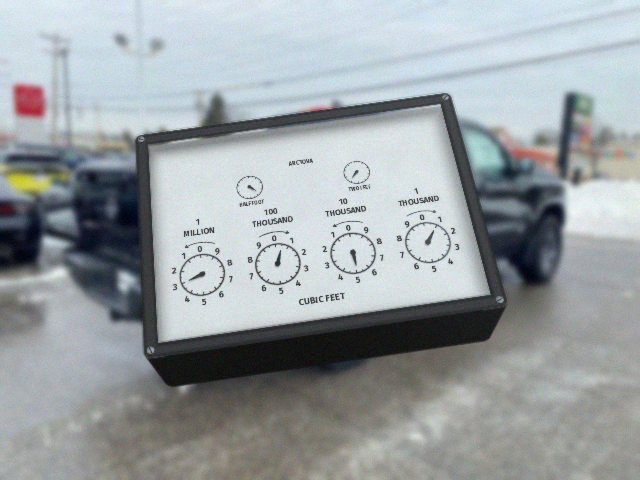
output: value=305100 unit=ft³
